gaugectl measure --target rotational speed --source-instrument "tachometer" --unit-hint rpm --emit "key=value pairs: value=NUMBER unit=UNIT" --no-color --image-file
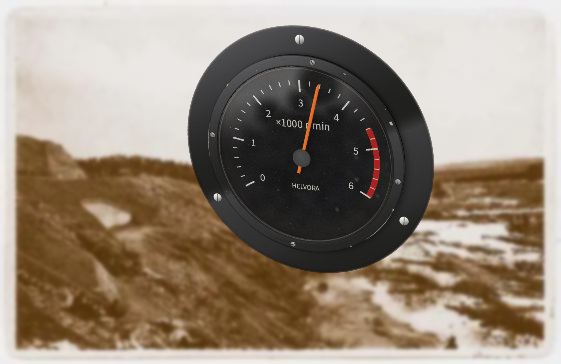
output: value=3400 unit=rpm
